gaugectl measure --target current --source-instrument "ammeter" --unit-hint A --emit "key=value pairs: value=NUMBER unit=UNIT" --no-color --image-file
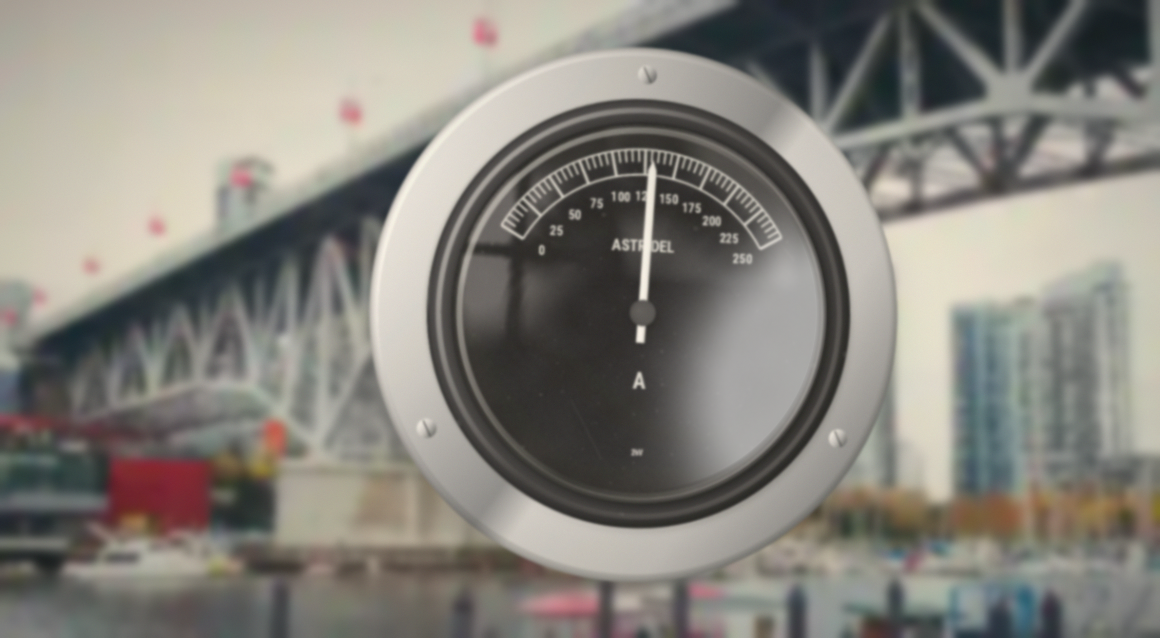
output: value=130 unit=A
